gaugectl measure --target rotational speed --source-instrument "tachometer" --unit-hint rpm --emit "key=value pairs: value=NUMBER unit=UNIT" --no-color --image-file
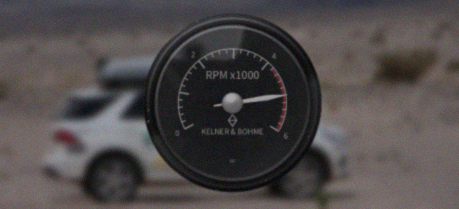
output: value=5000 unit=rpm
